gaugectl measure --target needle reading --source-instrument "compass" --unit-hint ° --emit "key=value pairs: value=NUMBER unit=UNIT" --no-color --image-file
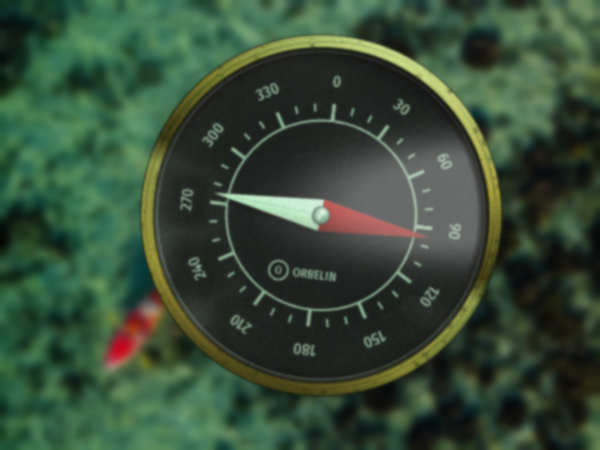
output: value=95 unit=°
